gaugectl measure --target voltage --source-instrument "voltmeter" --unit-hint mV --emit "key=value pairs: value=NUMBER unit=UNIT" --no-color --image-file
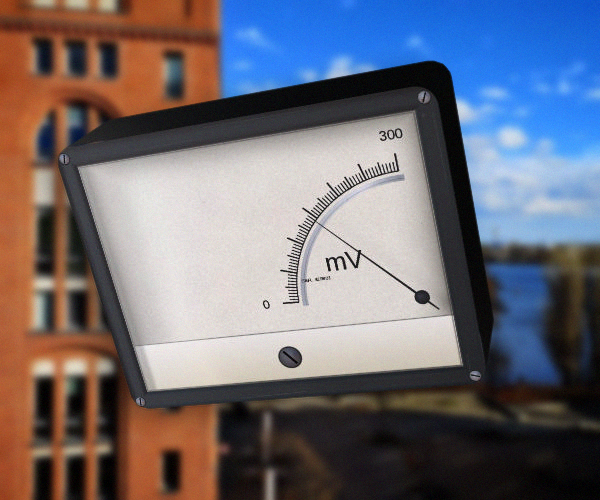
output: value=150 unit=mV
